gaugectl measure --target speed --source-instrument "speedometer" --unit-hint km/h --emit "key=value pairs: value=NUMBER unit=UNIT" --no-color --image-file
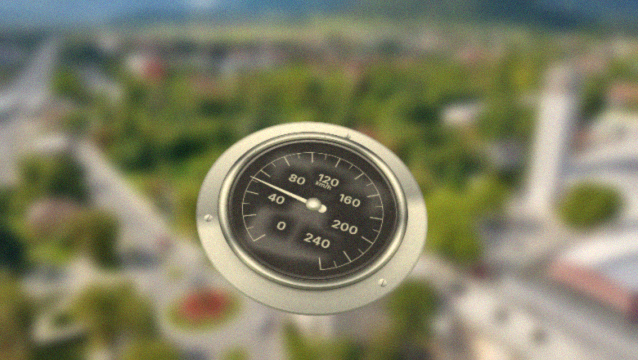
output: value=50 unit=km/h
